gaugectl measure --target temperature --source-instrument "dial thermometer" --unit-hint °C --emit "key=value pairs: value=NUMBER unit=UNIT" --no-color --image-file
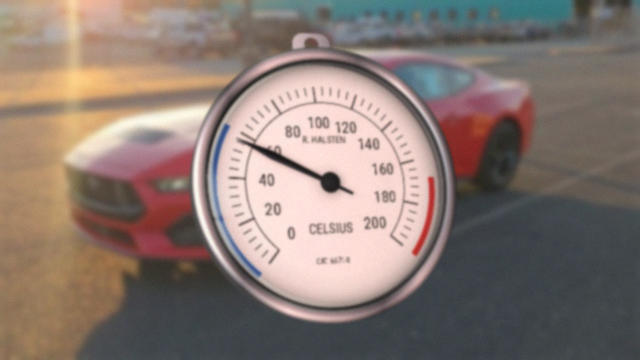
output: value=56 unit=°C
